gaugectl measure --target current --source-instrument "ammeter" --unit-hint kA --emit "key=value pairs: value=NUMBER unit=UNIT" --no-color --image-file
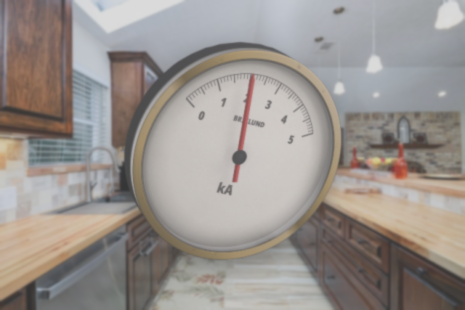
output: value=2 unit=kA
